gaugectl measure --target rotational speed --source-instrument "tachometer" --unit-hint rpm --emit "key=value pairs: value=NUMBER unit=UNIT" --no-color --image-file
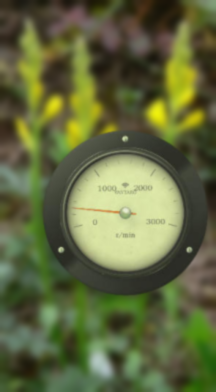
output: value=300 unit=rpm
